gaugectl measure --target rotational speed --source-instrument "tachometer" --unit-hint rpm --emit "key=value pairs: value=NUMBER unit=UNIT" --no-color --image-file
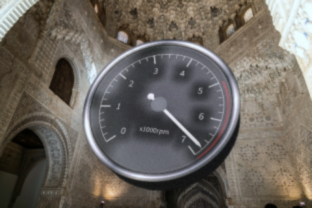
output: value=6800 unit=rpm
